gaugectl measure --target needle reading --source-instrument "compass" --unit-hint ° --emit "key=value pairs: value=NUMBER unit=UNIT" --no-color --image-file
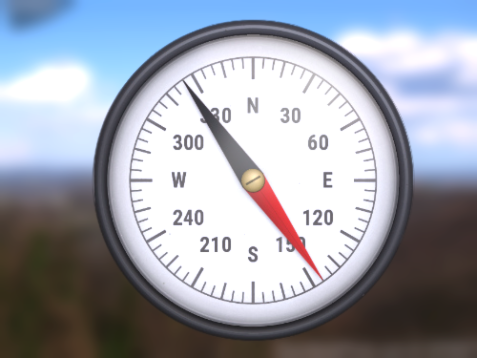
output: value=145 unit=°
